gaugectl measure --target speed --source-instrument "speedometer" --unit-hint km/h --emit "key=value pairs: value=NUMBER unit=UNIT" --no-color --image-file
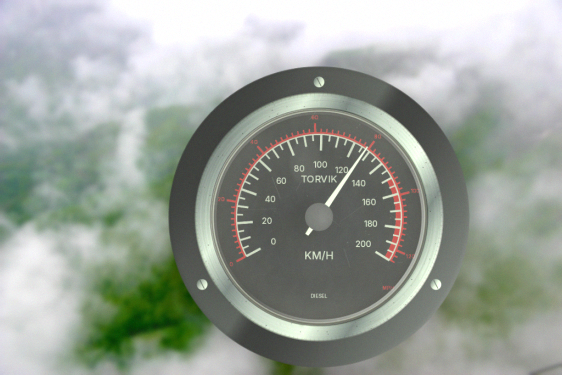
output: value=127.5 unit=km/h
